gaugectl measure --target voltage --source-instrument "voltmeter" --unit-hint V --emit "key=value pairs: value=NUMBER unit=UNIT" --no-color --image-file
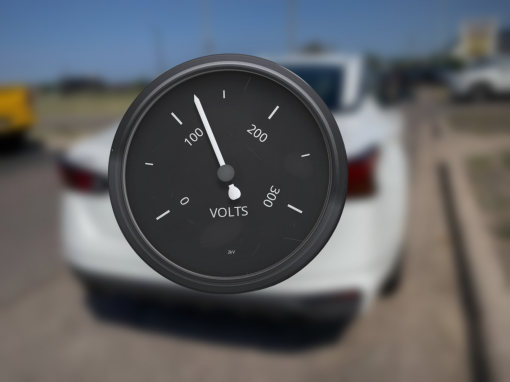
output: value=125 unit=V
